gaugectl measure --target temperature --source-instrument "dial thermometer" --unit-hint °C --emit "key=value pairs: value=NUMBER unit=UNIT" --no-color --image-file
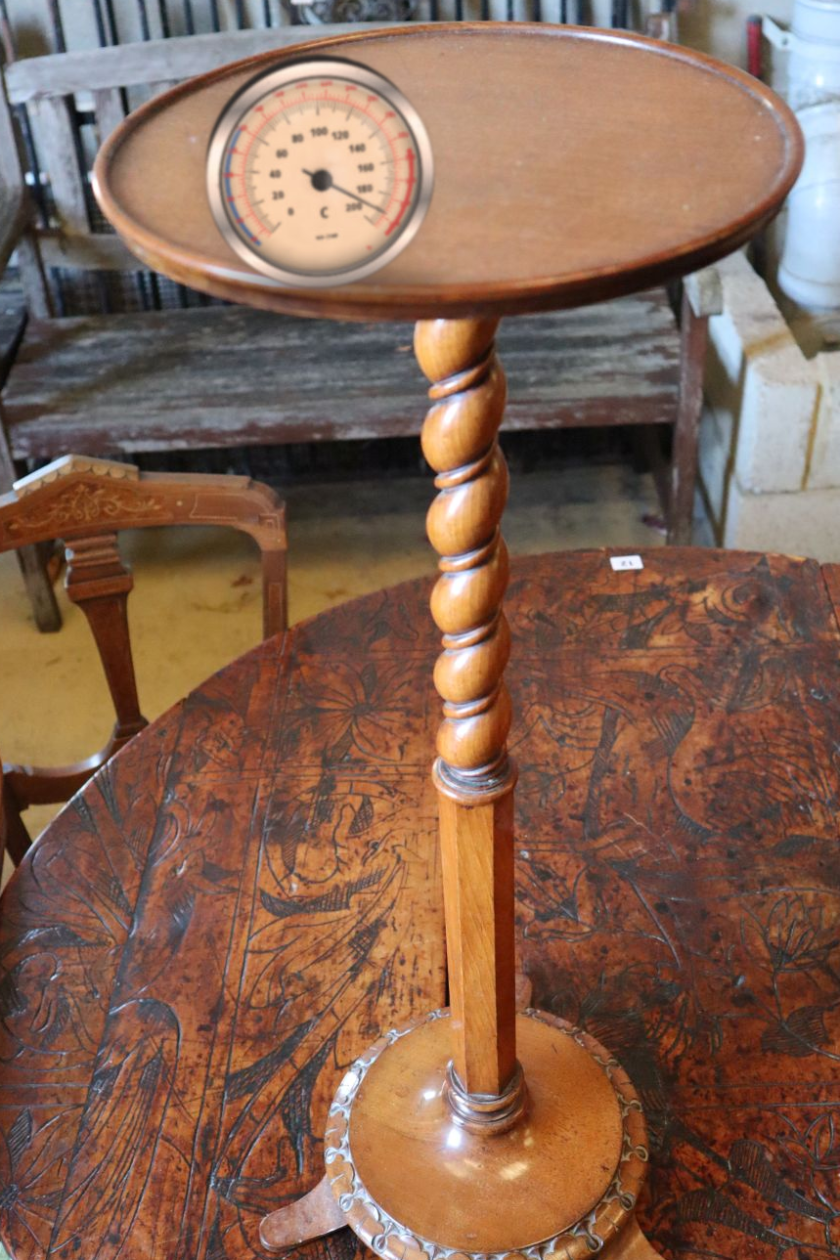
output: value=190 unit=°C
